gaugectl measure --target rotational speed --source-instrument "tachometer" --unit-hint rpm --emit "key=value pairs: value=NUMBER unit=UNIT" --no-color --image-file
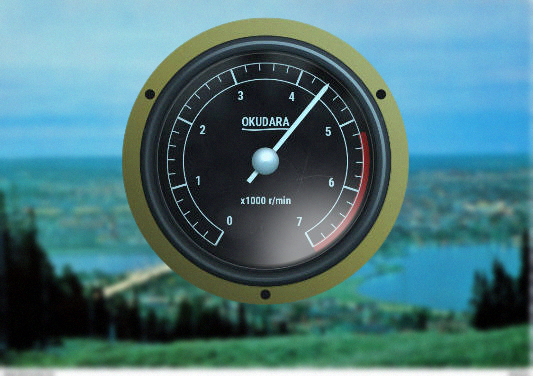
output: value=4400 unit=rpm
